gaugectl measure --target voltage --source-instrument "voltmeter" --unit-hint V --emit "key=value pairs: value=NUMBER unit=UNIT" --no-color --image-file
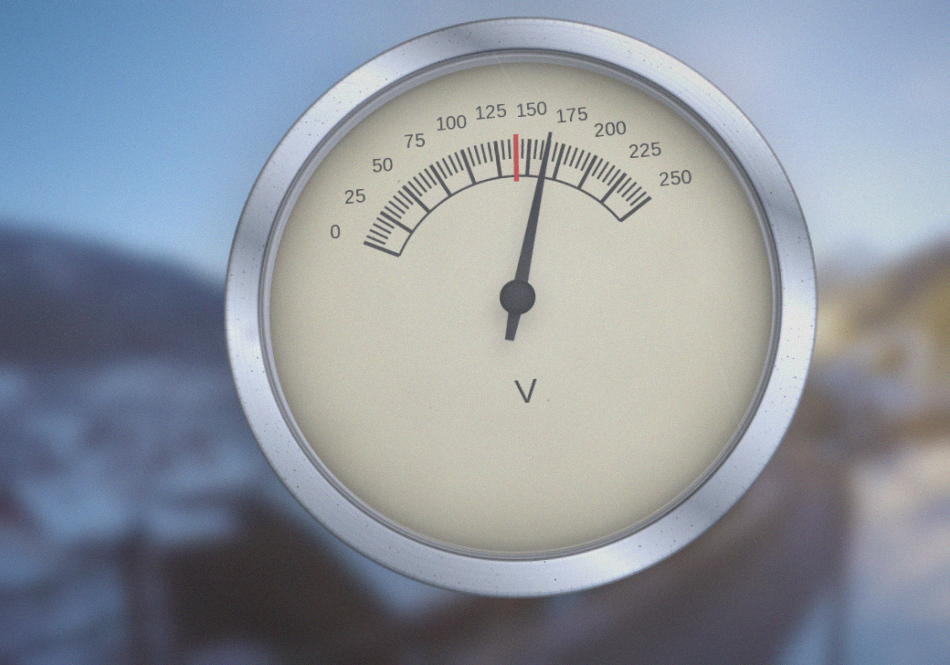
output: value=165 unit=V
